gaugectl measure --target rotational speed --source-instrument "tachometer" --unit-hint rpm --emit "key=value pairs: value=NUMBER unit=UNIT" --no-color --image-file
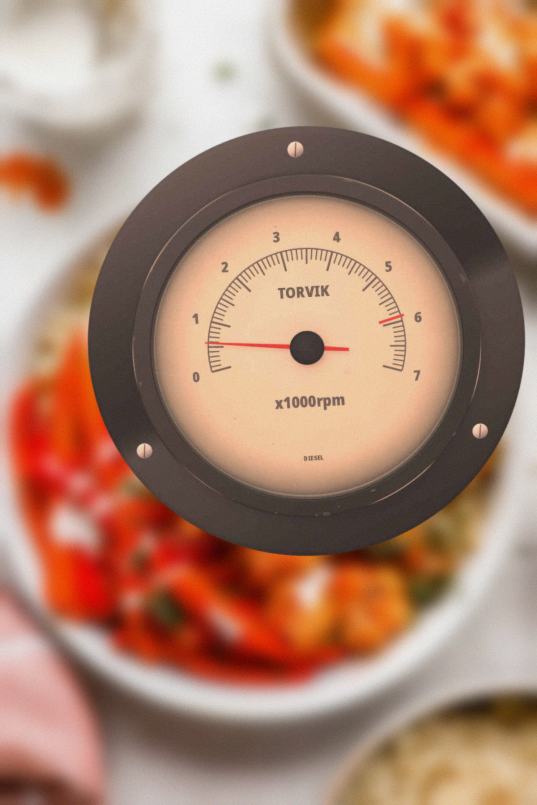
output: value=600 unit=rpm
